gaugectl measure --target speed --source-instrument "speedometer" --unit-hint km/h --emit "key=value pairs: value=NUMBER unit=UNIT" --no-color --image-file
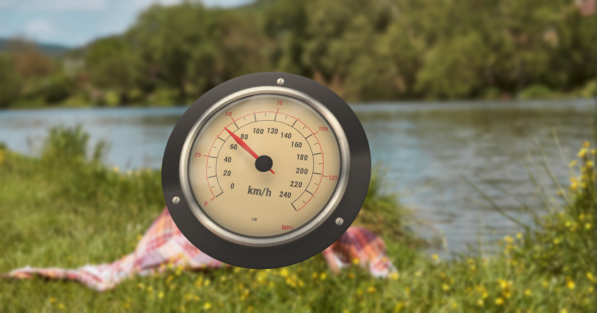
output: value=70 unit=km/h
